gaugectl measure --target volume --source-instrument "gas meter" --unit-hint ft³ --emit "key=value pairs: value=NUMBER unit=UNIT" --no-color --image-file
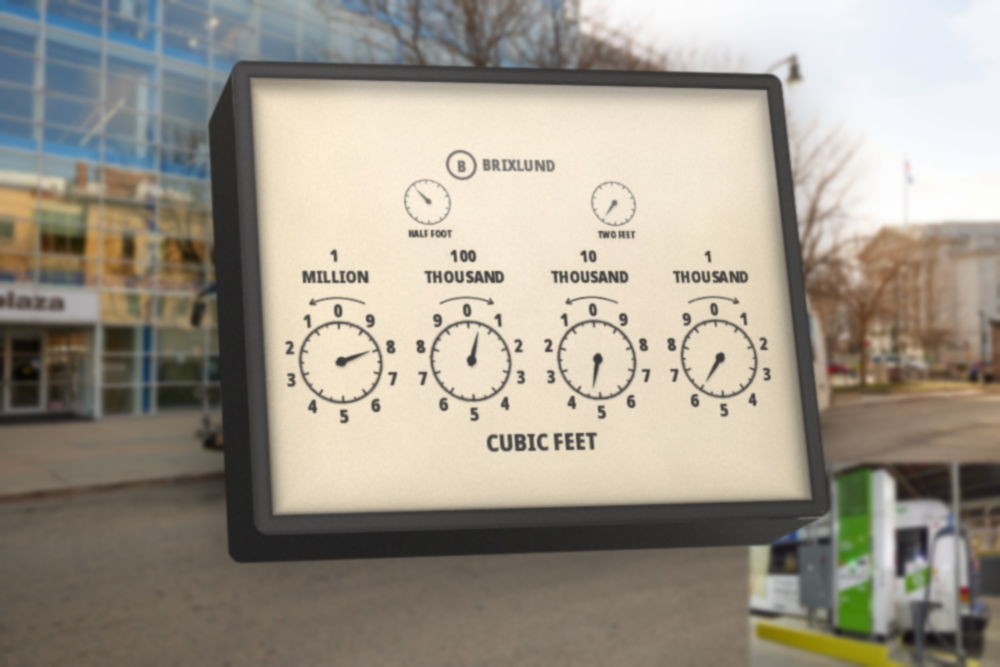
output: value=804600 unit=ft³
